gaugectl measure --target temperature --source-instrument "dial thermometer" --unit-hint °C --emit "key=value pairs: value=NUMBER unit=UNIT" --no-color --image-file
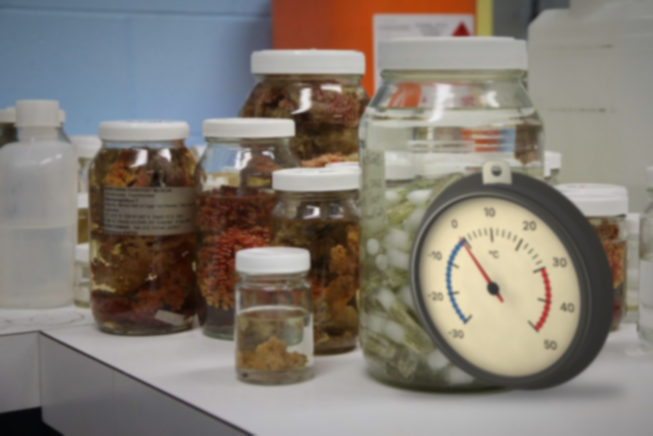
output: value=0 unit=°C
